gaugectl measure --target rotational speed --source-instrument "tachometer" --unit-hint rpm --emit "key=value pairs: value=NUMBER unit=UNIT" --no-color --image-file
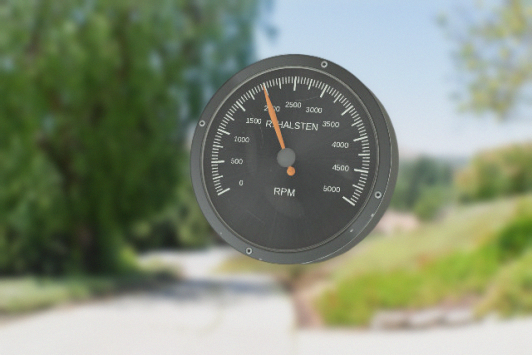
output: value=2000 unit=rpm
